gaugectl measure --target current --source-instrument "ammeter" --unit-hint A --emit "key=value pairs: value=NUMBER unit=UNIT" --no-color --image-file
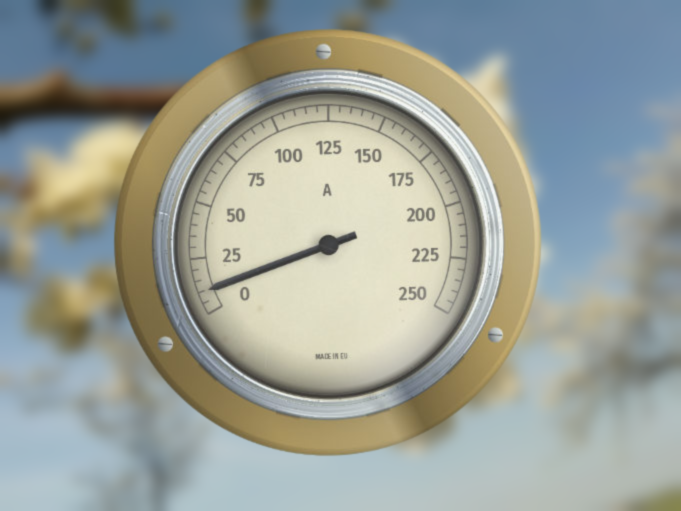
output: value=10 unit=A
